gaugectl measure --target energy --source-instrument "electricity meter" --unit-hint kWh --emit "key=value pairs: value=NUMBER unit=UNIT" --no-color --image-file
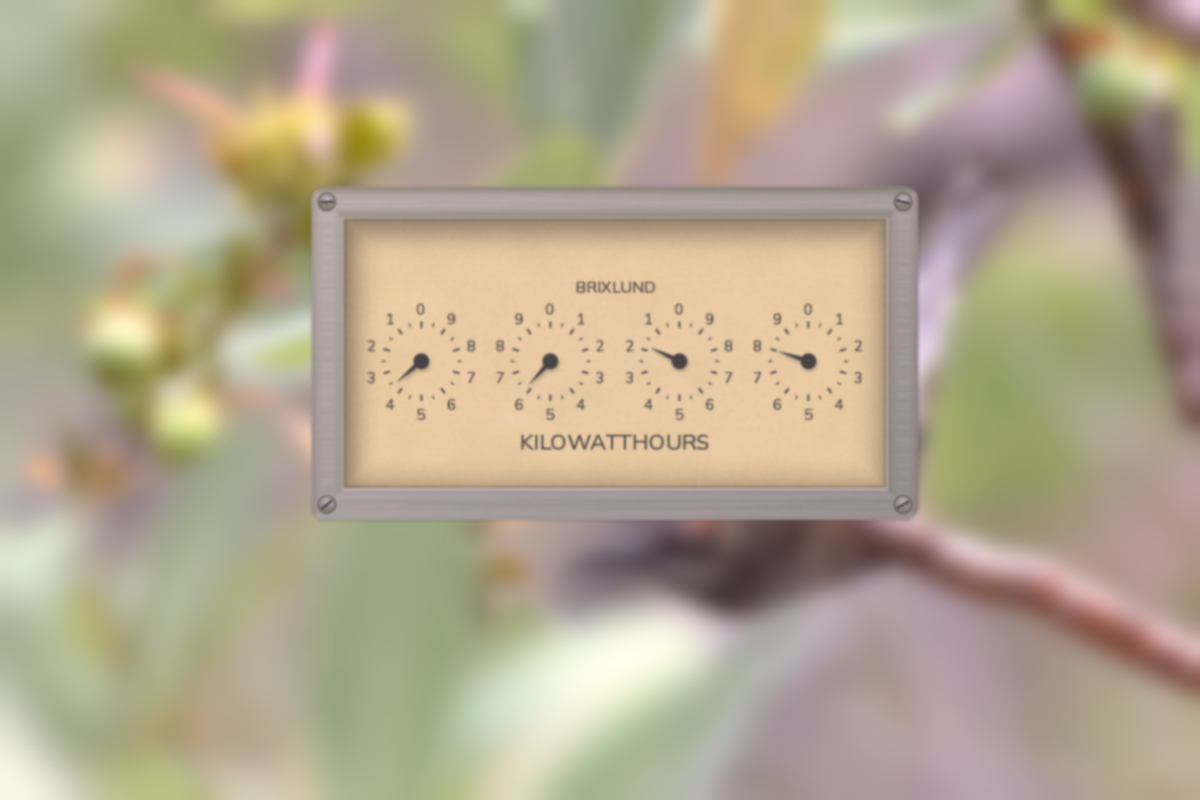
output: value=3618 unit=kWh
